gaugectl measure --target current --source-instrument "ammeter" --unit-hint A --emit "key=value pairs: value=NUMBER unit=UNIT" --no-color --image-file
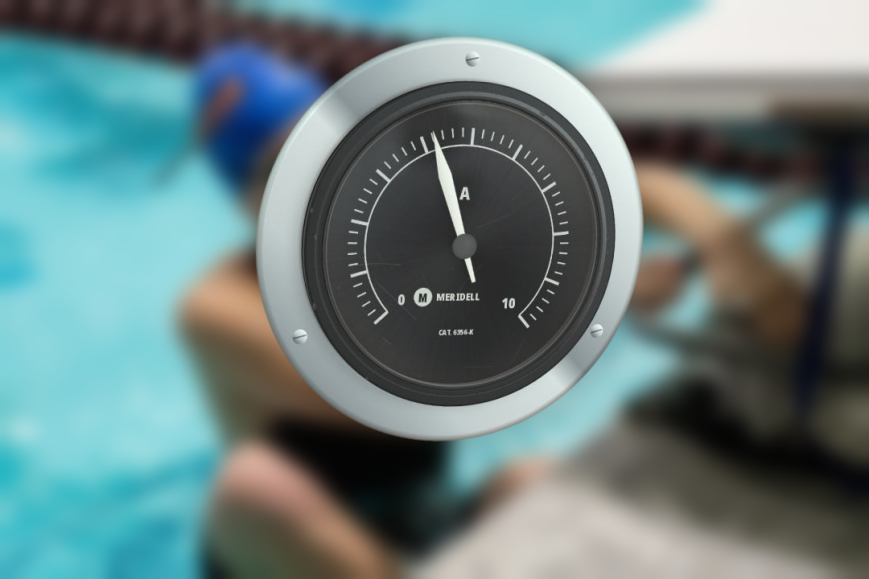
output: value=4.2 unit=A
